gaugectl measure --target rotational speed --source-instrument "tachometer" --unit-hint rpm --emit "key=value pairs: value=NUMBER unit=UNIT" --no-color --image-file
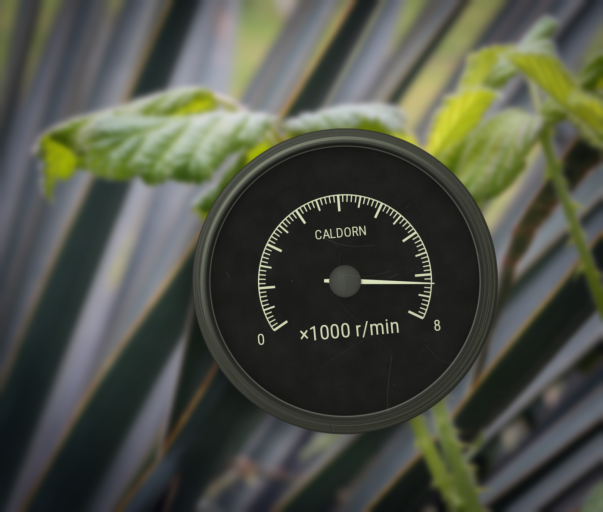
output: value=7200 unit=rpm
